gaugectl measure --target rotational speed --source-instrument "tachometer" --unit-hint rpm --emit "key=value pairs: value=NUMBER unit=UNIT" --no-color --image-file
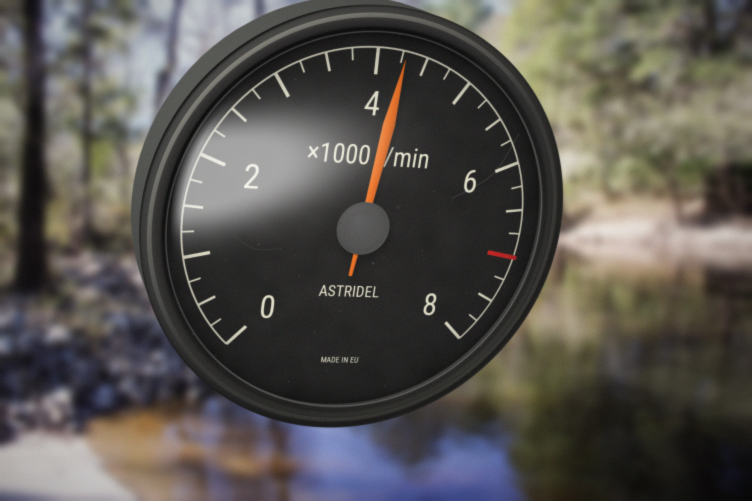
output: value=4250 unit=rpm
